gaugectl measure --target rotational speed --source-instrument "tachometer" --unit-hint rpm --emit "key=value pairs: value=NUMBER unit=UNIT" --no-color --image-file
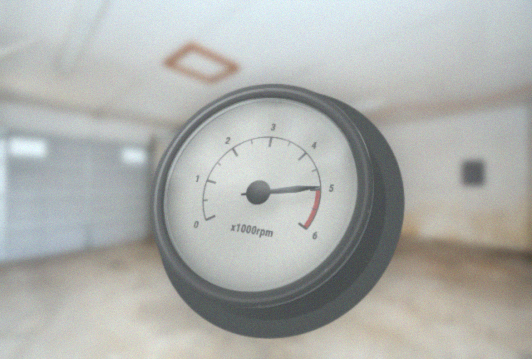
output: value=5000 unit=rpm
